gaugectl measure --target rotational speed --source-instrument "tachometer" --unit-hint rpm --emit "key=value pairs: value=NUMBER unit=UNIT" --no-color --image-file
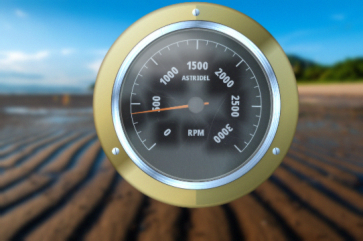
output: value=400 unit=rpm
